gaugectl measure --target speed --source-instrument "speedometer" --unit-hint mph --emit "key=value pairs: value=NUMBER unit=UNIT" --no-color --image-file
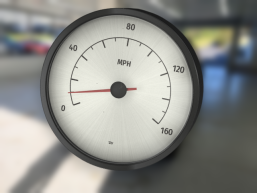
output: value=10 unit=mph
